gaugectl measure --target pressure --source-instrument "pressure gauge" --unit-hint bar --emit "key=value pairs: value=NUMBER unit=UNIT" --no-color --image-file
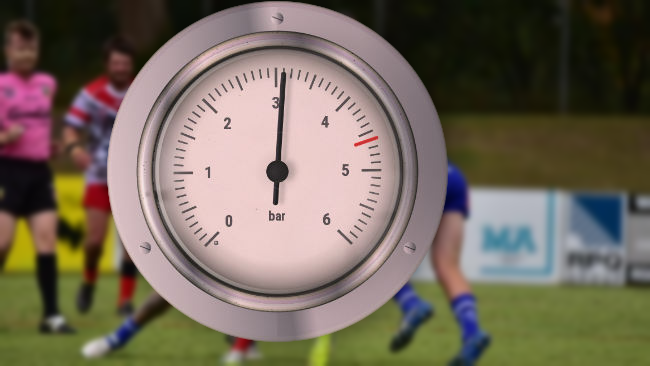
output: value=3.1 unit=bar
